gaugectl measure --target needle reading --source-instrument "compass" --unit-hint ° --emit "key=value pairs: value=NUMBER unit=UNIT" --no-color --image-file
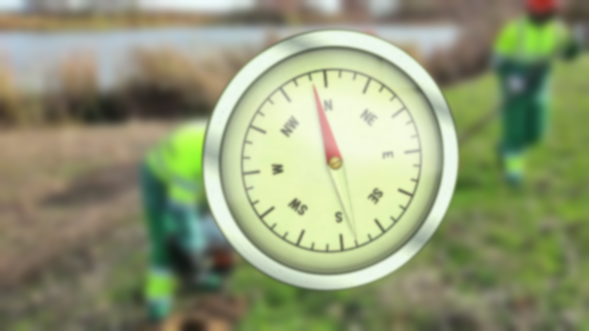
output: value=350 unit=°
